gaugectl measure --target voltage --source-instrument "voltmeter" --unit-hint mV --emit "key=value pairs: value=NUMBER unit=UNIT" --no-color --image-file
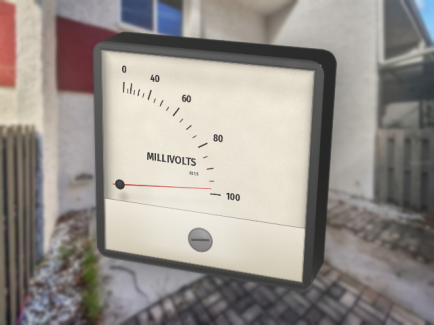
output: value=97.5 unit=mV
